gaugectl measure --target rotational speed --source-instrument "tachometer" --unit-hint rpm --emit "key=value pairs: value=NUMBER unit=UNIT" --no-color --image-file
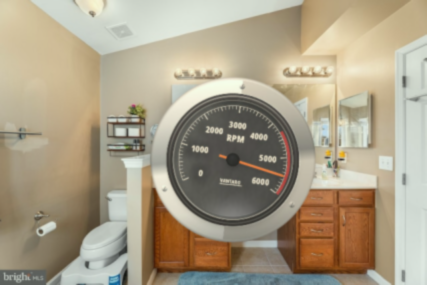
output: value=5500 unit=rpm
